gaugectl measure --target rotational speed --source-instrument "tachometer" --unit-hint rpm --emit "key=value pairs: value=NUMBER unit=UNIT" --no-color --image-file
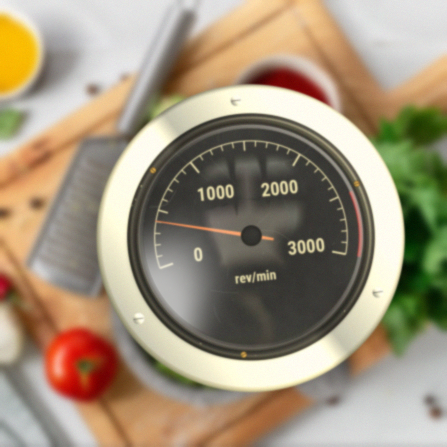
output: value=400 unit=rpm
